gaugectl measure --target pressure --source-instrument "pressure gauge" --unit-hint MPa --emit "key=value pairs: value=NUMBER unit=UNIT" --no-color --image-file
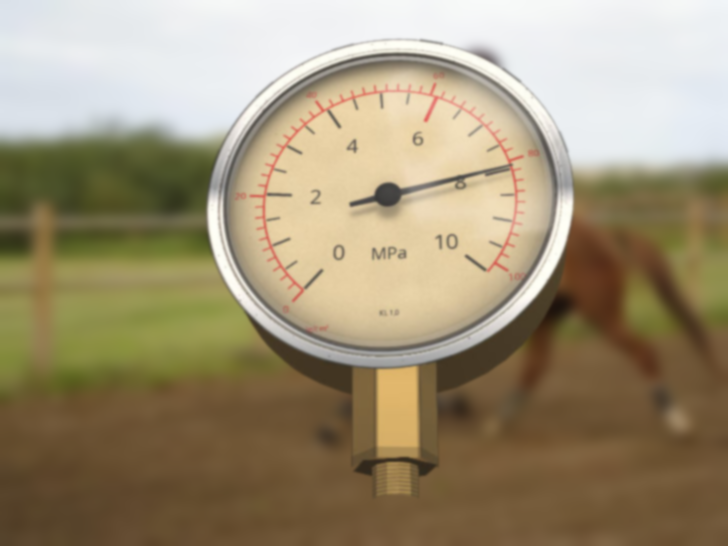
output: value=8 unit=MPa
